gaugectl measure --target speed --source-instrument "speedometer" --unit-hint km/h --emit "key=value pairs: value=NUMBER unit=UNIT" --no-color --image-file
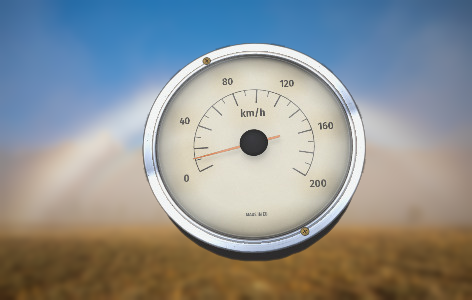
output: value=10 unit=km/h
